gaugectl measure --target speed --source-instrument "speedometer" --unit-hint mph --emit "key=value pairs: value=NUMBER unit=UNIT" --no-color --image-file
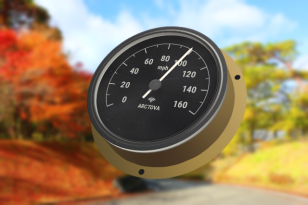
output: value=100 unit=mph
